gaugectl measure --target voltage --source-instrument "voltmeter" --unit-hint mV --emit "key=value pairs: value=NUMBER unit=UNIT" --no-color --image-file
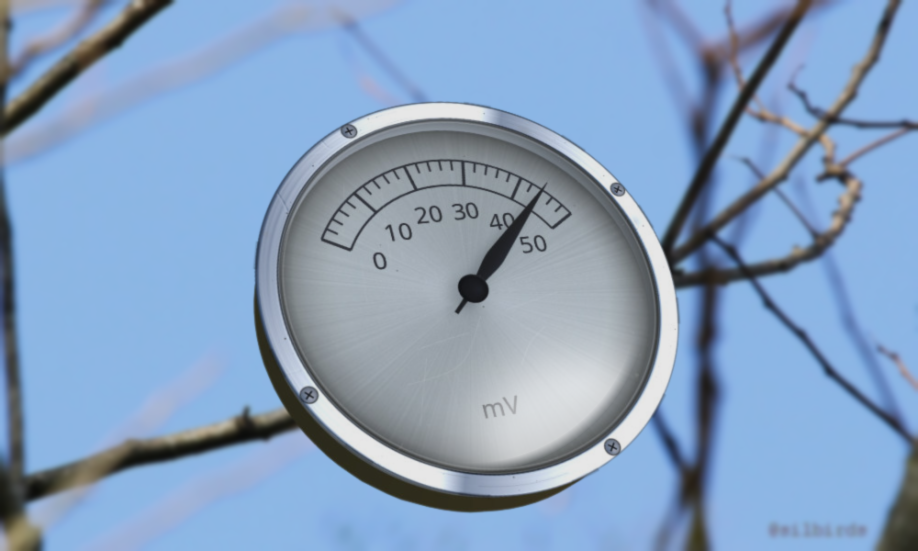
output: value=44 unit=mV
